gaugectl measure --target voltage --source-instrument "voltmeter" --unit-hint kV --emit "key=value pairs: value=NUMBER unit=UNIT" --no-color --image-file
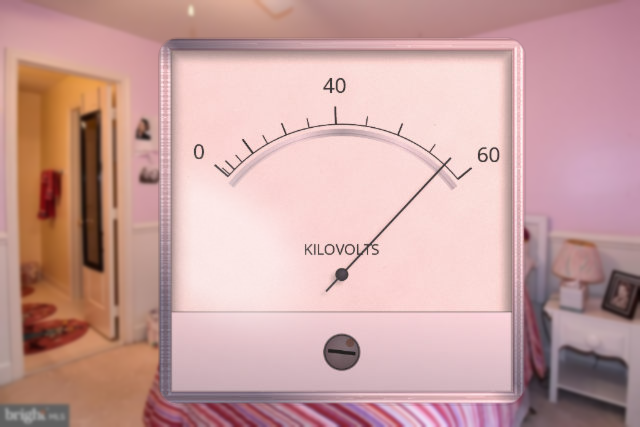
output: value=57.5 unit=kV
